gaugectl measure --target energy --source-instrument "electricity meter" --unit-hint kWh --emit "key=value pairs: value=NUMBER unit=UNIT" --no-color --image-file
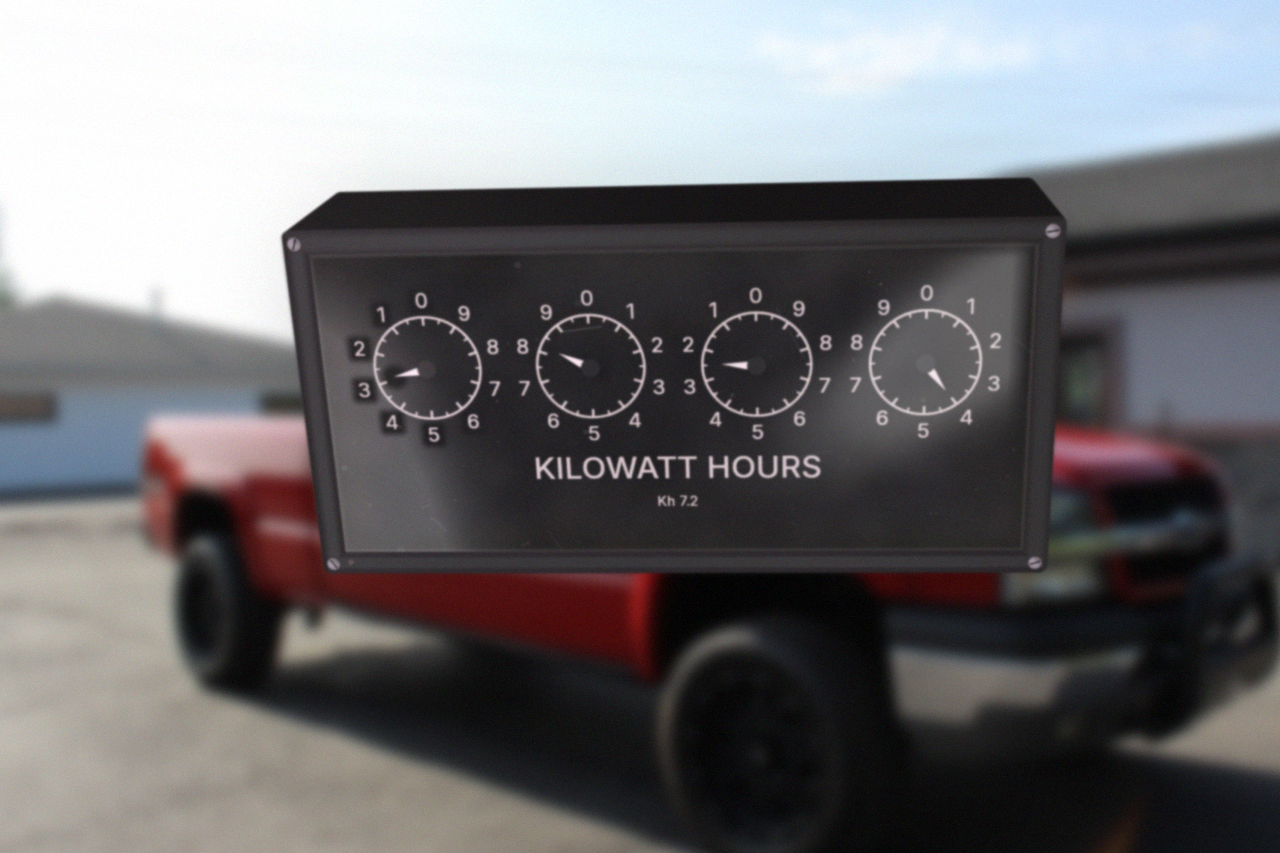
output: value=2824 unit=kWh
